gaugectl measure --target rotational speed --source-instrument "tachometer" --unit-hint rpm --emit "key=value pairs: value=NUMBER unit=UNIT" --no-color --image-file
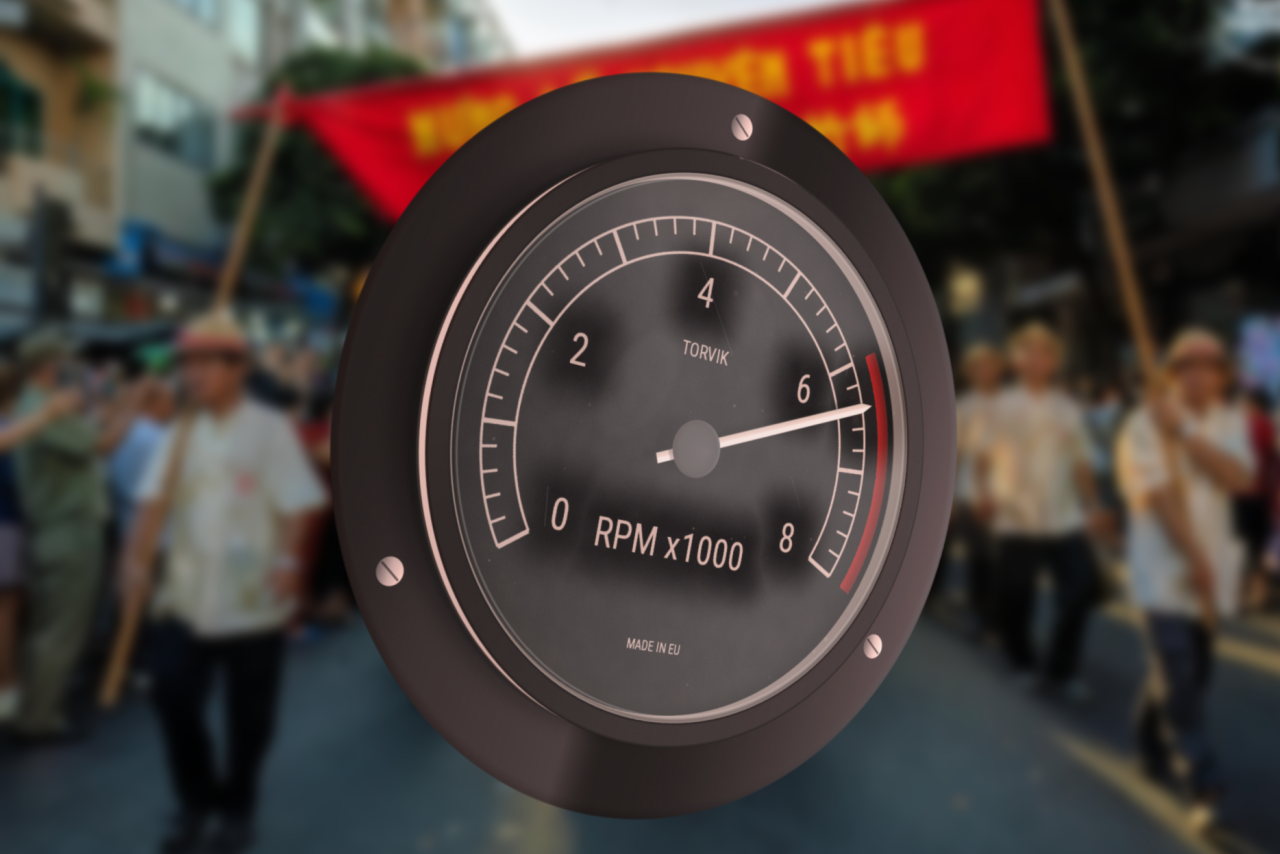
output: value=6400 unit=rpm
